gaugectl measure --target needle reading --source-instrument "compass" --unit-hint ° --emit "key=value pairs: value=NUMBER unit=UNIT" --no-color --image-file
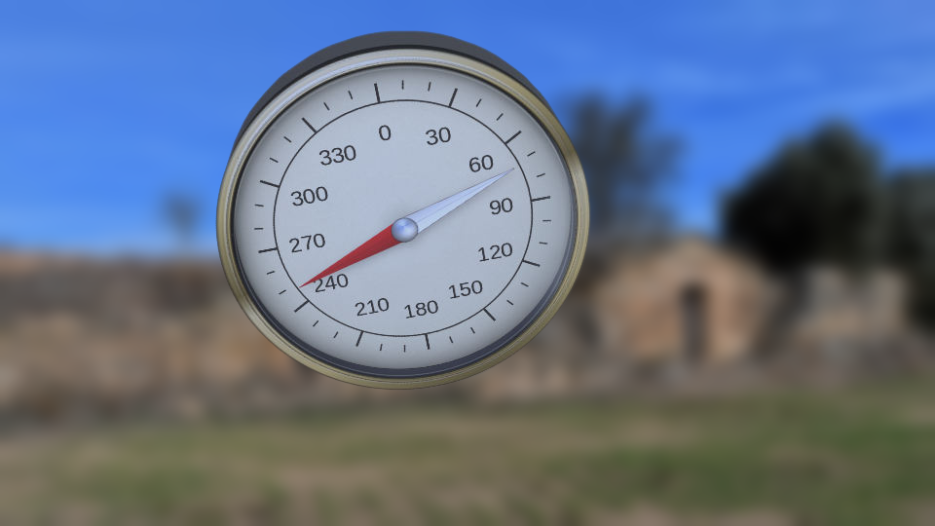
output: value=250 unit=°
